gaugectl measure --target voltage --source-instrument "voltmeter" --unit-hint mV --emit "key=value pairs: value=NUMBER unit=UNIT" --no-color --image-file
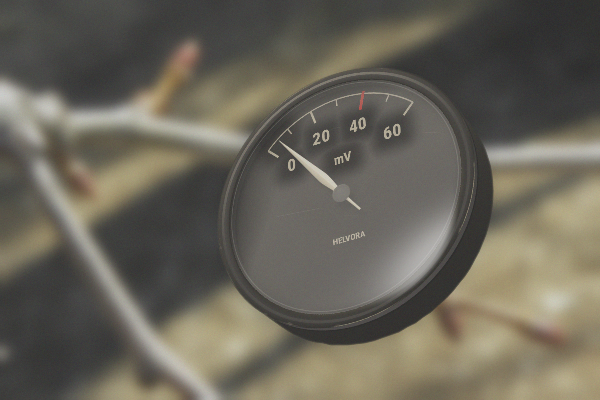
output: value=5 unit=mV
